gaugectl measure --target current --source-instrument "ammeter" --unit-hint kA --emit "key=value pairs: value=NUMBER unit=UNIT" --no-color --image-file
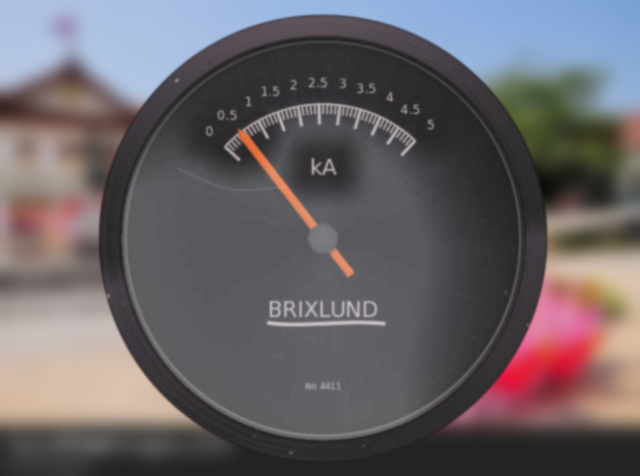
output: value=0.5 unit=kA
